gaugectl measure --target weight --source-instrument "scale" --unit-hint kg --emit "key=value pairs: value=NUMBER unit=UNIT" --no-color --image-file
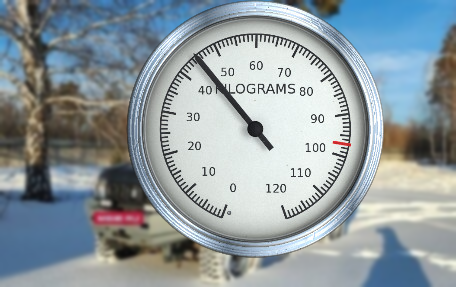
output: value=45 unit=kg
